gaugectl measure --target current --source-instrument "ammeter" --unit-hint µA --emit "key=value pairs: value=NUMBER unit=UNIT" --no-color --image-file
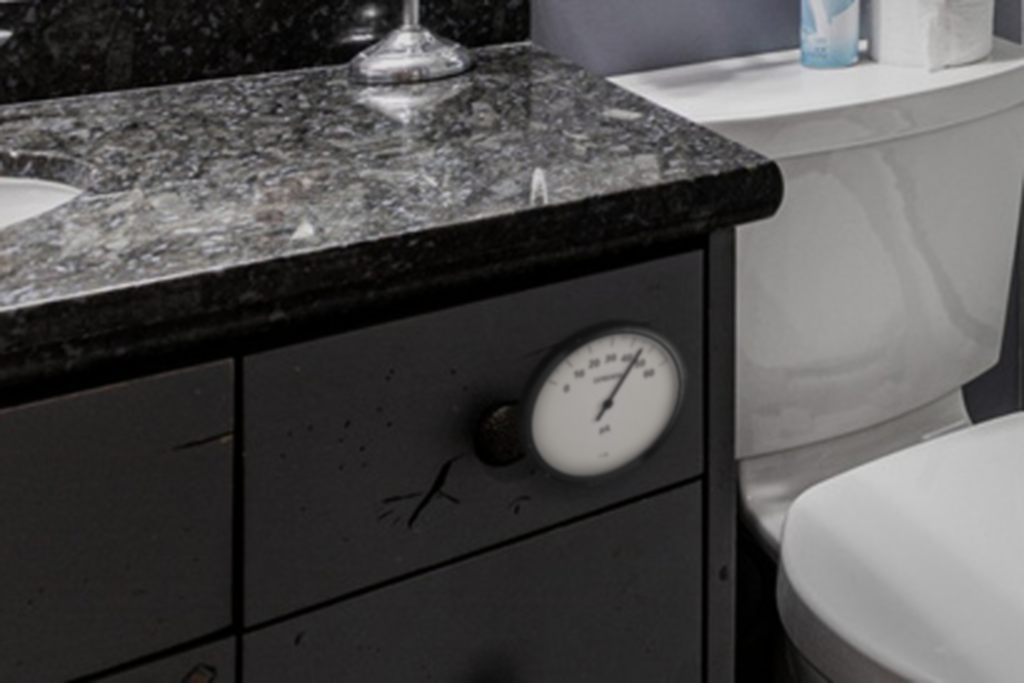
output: value=45 unit=µA
